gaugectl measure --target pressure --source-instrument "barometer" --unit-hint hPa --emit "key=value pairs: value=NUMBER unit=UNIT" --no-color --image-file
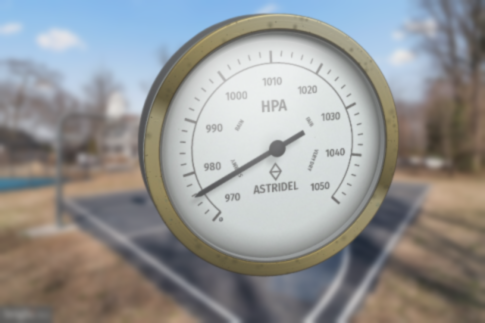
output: value=976 unit=hPa
